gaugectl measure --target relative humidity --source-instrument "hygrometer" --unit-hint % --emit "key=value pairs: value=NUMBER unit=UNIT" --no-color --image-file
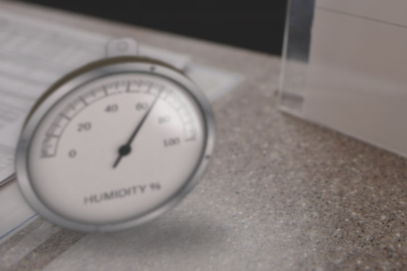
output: value=65 unit=%
